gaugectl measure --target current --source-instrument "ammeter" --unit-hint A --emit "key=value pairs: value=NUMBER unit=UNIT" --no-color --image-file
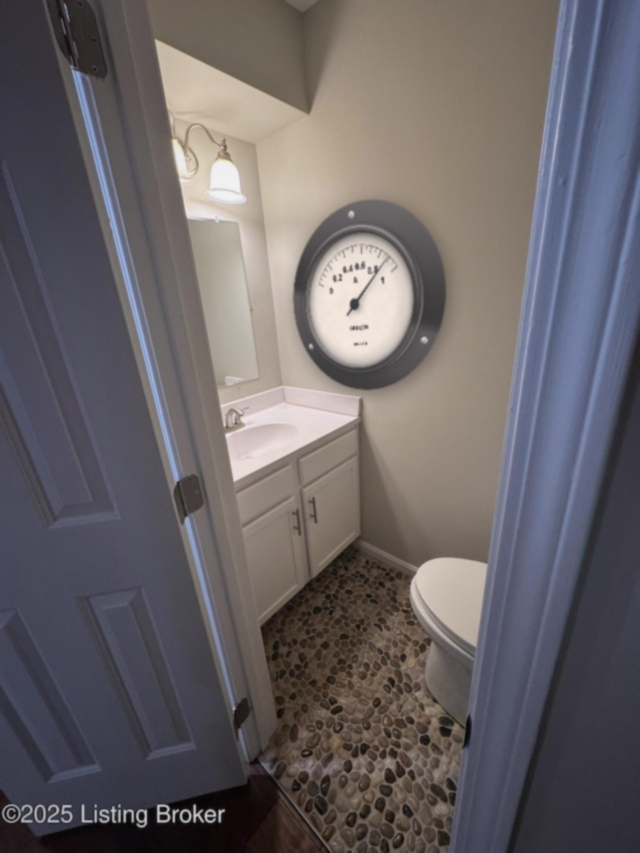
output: value=0.9 unit=A
